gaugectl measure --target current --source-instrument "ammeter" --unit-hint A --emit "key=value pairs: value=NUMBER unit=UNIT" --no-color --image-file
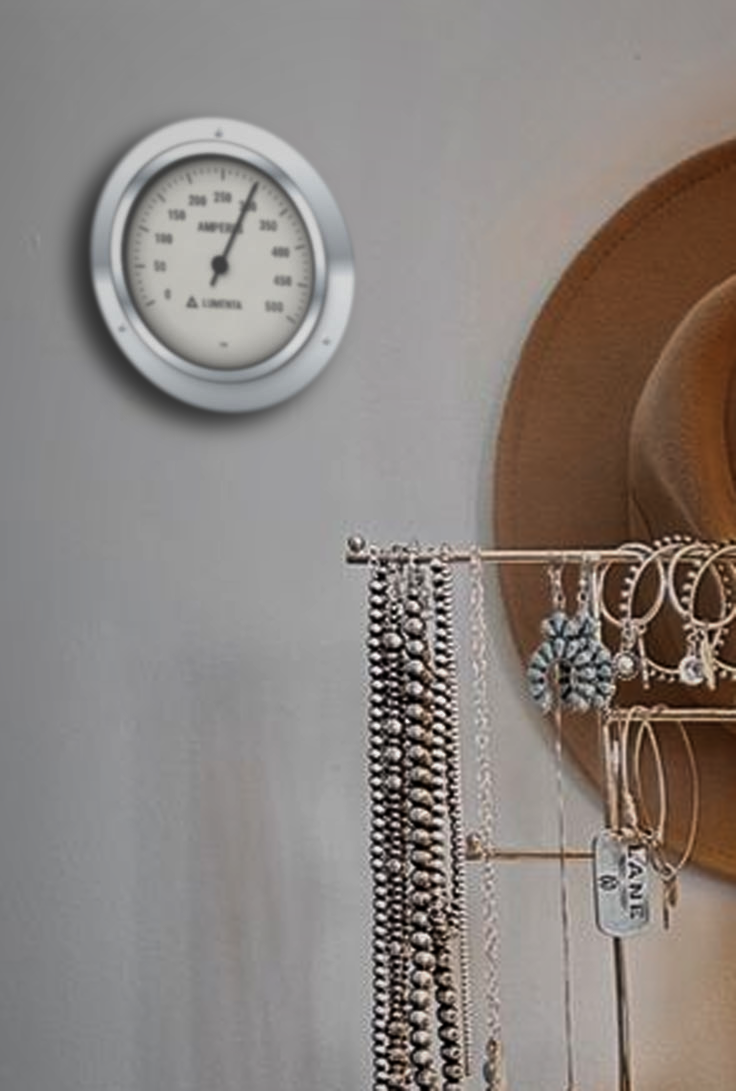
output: value=300 unit=A
